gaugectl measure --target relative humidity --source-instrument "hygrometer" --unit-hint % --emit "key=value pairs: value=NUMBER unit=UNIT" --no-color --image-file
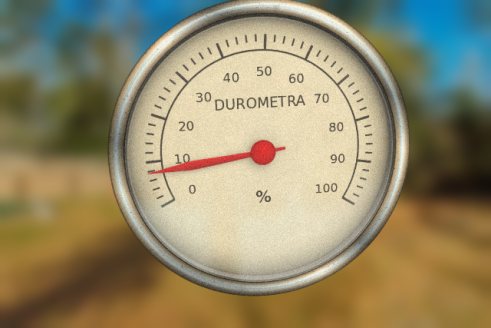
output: value=8 unit=%
